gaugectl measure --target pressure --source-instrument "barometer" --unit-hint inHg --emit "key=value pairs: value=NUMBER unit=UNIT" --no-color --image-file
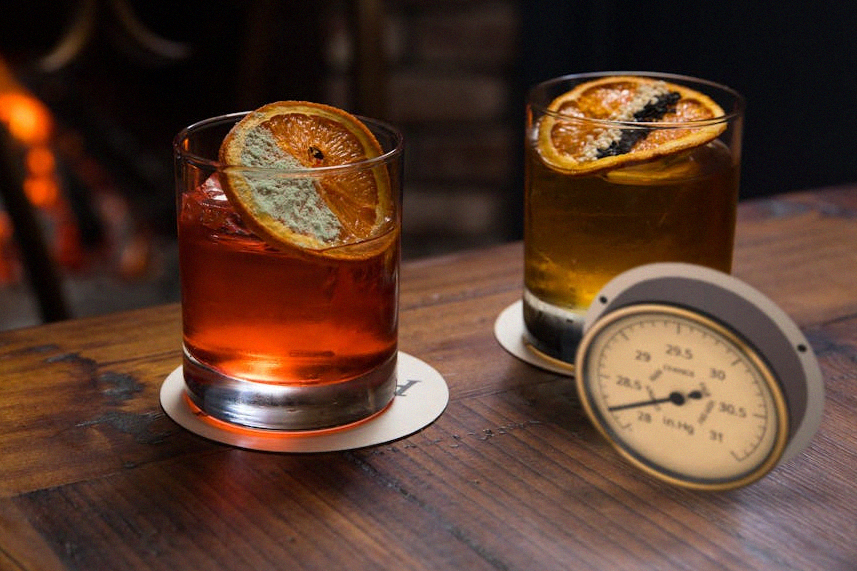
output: value=28.2 unit=inHg
